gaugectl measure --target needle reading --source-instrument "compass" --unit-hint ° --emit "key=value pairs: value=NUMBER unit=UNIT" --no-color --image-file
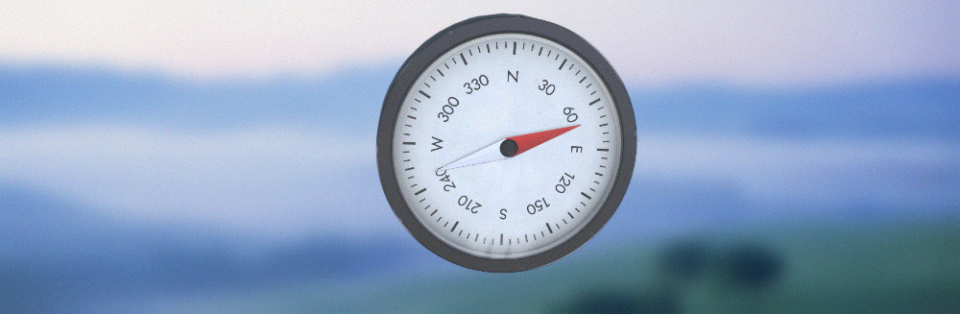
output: value=70 unit=°
